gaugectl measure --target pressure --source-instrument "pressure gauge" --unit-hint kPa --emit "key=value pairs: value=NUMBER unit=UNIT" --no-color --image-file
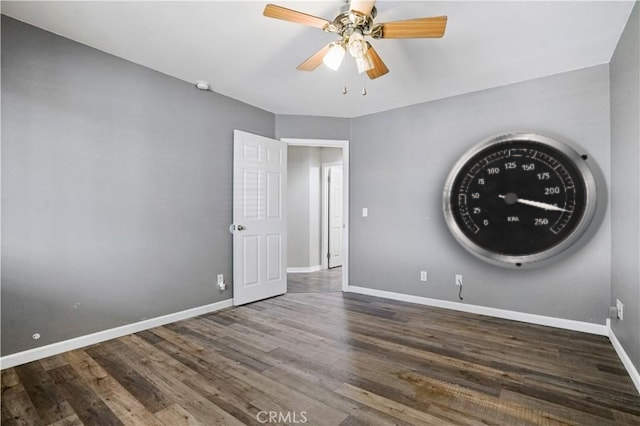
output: value=225 unit=kPa
